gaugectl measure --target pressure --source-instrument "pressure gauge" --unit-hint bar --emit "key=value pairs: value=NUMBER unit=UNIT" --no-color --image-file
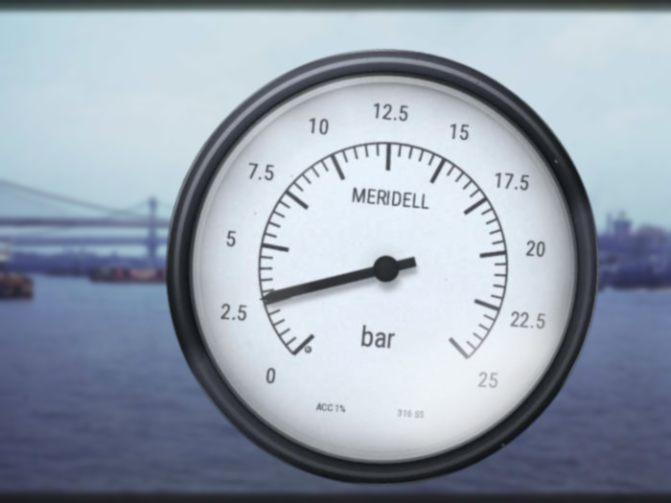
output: value=2.75 unit=bar
